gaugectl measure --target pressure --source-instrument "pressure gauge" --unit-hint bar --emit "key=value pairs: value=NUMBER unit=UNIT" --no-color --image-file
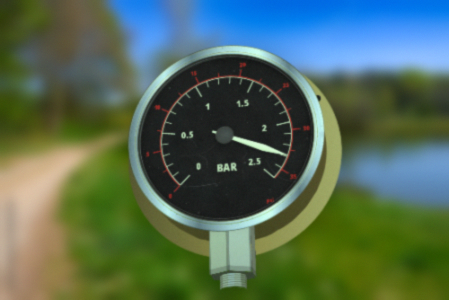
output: value=2.3 unit=bar
